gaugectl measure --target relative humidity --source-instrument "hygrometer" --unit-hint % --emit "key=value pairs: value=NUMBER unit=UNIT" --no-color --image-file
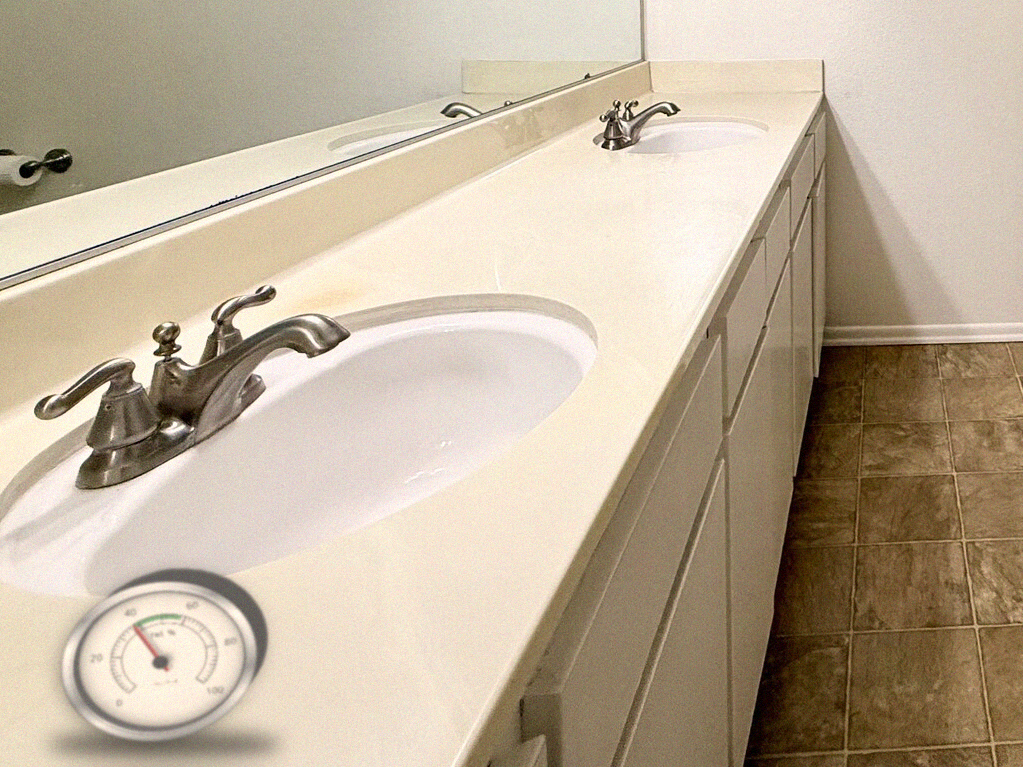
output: value=40 unit=%
